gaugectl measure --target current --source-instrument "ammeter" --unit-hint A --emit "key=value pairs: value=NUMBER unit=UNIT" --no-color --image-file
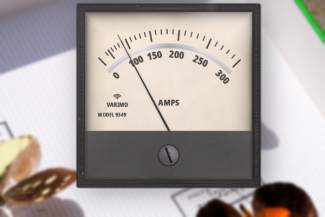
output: value=90 unit=A
